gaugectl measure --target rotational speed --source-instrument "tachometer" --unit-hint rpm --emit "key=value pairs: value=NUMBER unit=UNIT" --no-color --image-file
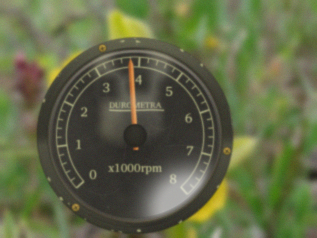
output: value=3800 unit=rpm
